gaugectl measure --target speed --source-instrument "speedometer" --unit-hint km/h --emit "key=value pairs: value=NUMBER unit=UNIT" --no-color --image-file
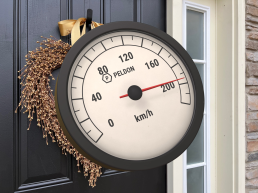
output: value=195 unit=km/h
